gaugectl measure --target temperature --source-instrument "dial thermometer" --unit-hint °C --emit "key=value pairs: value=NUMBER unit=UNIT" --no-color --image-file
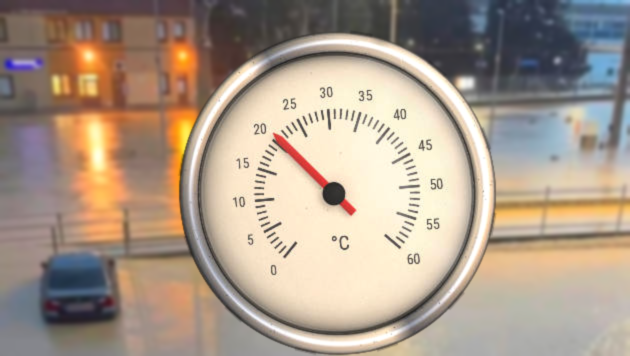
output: value=21 unit=°C
